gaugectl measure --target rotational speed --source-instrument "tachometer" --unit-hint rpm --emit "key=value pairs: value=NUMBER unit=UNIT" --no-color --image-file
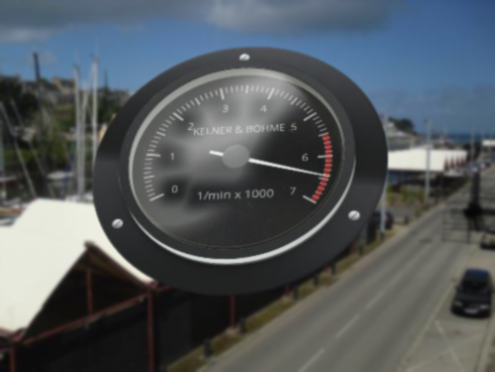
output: value=6500 unit=rpm
